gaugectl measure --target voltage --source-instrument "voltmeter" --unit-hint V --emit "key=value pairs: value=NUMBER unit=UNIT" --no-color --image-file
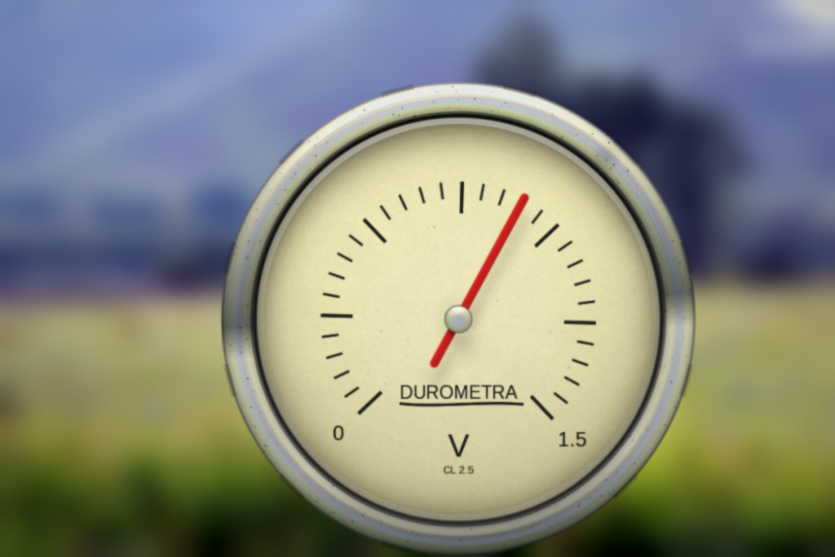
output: value=0.9 unit=V
